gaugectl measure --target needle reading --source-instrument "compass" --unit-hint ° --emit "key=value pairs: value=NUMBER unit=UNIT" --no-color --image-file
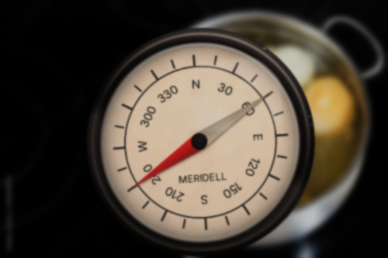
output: value=240 unit=°
